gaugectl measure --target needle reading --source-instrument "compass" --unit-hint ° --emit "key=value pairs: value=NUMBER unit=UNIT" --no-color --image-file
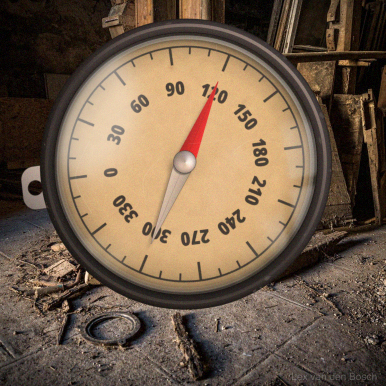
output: value=120 unit=°
